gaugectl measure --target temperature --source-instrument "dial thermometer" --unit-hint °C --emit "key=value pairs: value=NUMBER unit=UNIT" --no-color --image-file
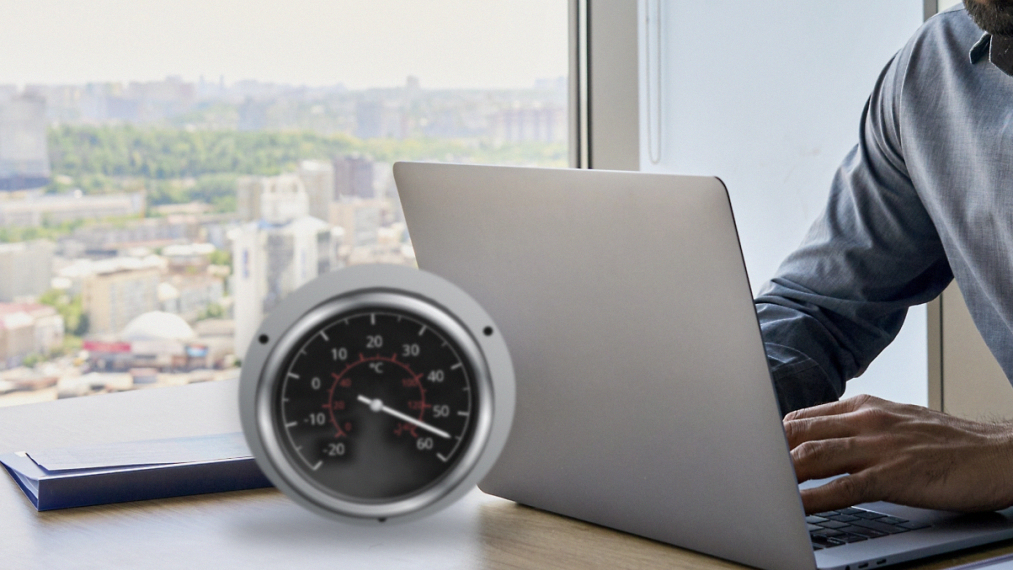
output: value=55 unit=°C
